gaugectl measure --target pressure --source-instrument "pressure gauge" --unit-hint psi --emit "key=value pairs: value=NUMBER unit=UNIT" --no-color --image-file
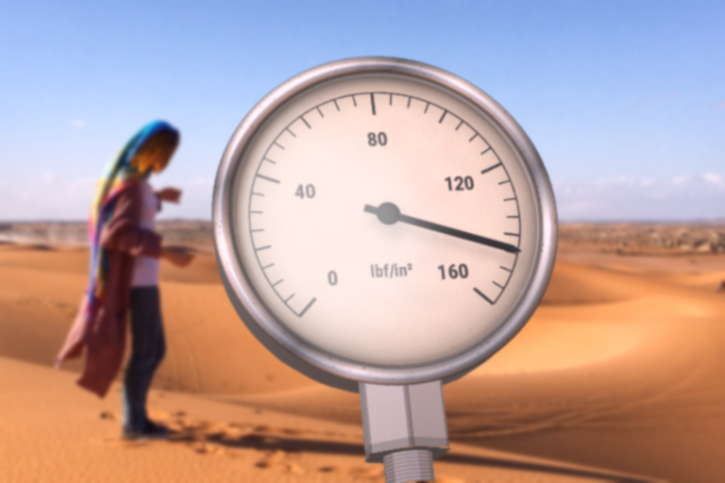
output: value=145 unit=psi
